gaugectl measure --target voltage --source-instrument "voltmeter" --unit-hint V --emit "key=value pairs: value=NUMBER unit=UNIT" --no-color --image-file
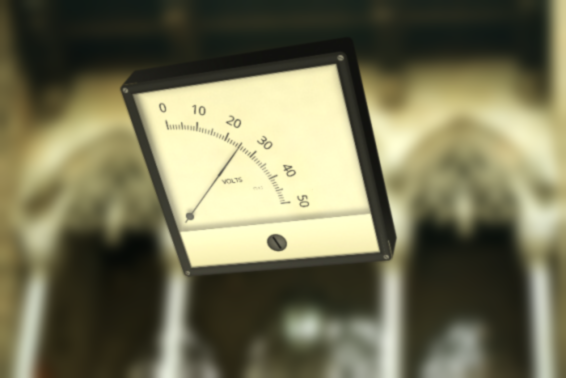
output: value=25 unit=V
